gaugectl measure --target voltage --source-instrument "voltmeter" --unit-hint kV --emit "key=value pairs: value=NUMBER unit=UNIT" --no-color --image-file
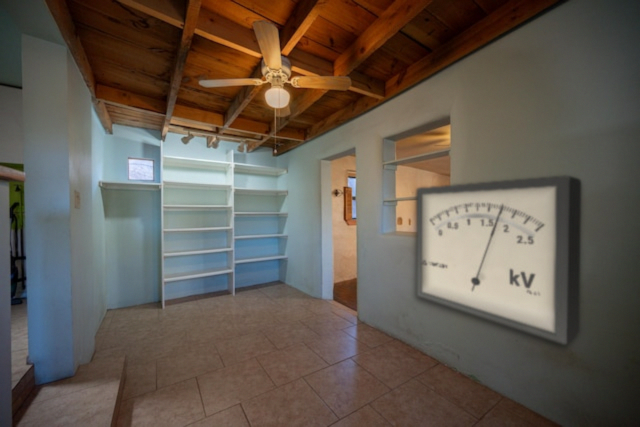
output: value=1.75 unit=kV
